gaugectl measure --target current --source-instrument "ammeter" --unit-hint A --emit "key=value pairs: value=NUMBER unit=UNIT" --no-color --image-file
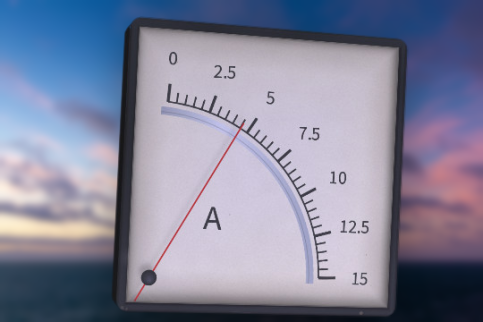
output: value=4.5 unit=A
